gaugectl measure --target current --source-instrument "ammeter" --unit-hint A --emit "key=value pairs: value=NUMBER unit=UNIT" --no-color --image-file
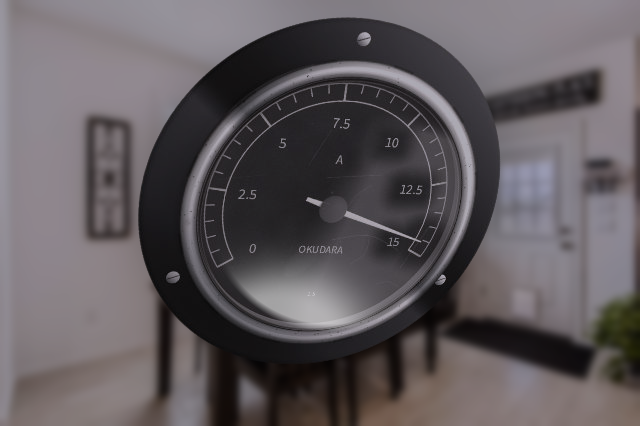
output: value=14.5 unit=A
